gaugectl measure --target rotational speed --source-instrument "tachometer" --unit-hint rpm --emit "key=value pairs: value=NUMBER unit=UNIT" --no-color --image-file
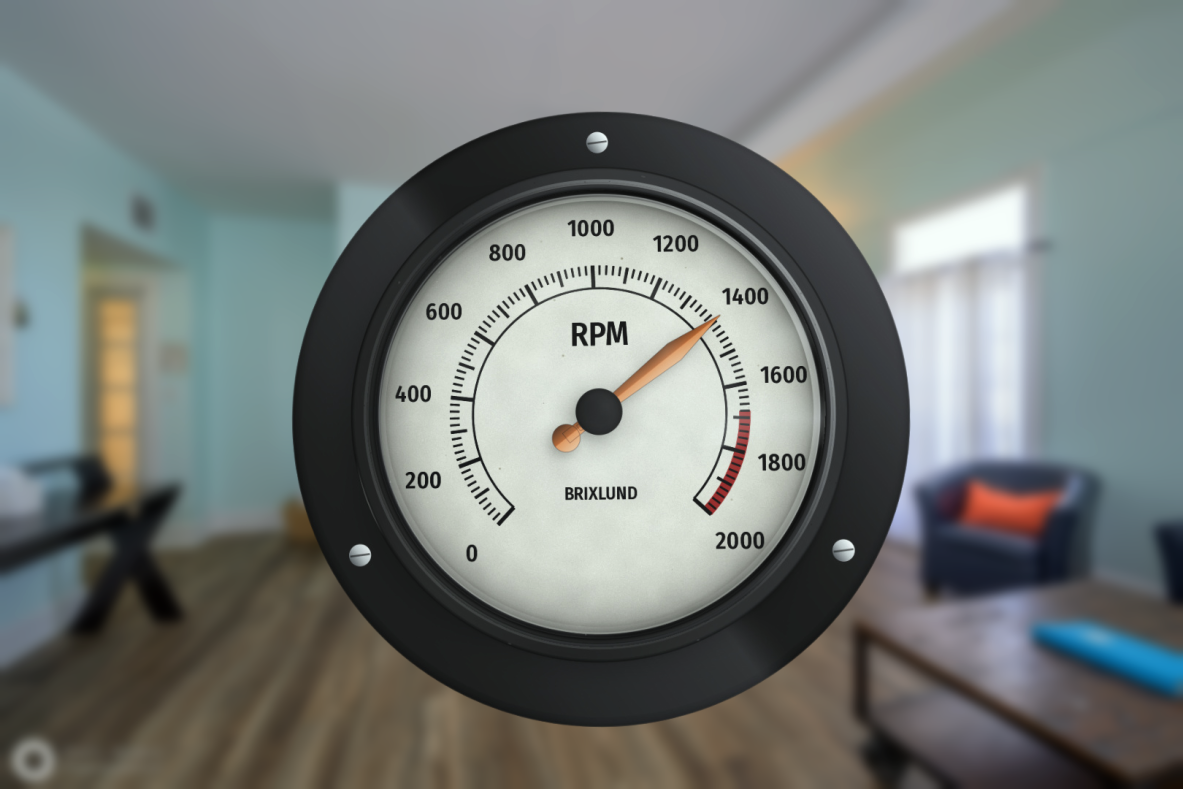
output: value=1400 unit=rpm
